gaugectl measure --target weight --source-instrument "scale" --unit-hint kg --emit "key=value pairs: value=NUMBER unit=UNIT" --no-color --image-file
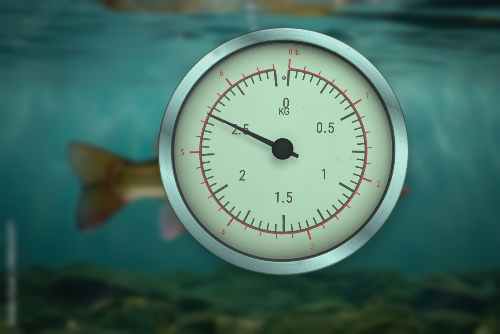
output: value=2.5 unit=kg
